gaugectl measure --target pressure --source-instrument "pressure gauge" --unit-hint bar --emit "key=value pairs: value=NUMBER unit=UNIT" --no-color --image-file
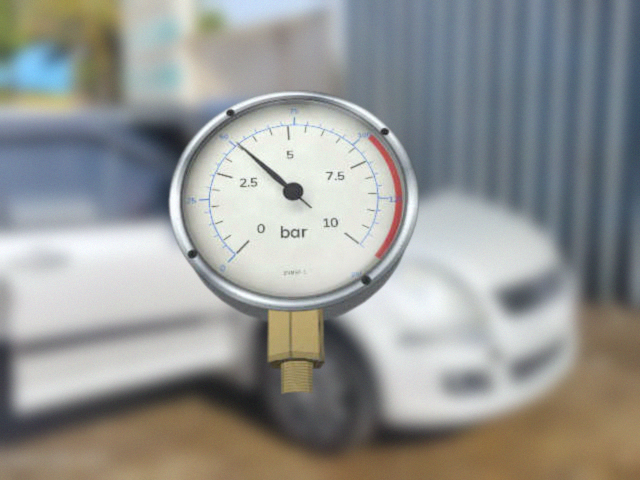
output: value=3.5 unit=bar
